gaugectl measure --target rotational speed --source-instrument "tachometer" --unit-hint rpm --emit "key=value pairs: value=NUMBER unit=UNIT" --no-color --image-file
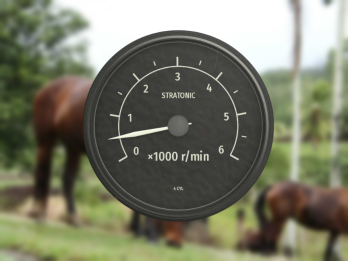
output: value=500 unit=rpm
